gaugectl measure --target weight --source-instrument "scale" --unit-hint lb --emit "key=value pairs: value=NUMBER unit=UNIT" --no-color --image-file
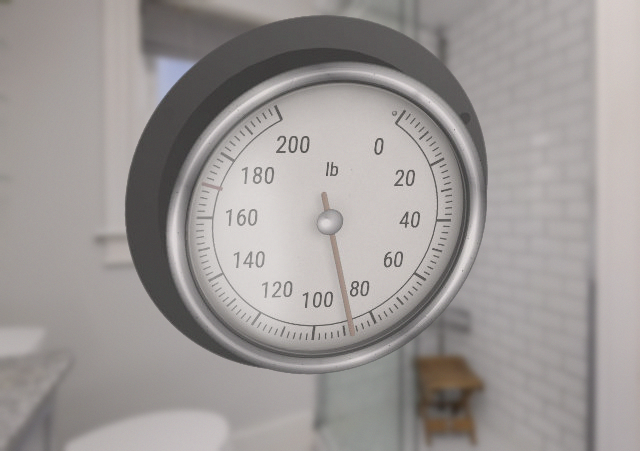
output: value=88 unit=lb
